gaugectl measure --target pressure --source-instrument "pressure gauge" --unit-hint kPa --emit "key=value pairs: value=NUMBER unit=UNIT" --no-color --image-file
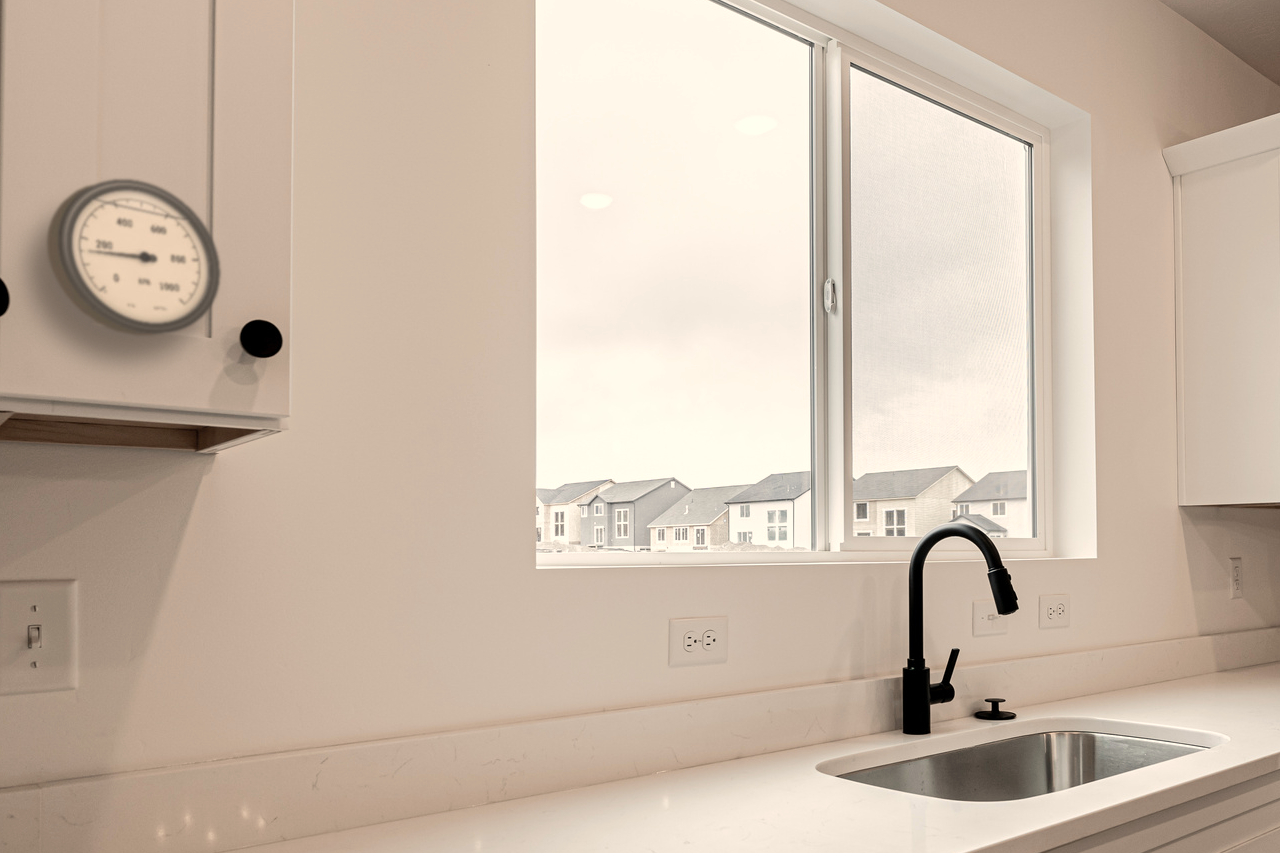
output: value=150 unit=kPa
